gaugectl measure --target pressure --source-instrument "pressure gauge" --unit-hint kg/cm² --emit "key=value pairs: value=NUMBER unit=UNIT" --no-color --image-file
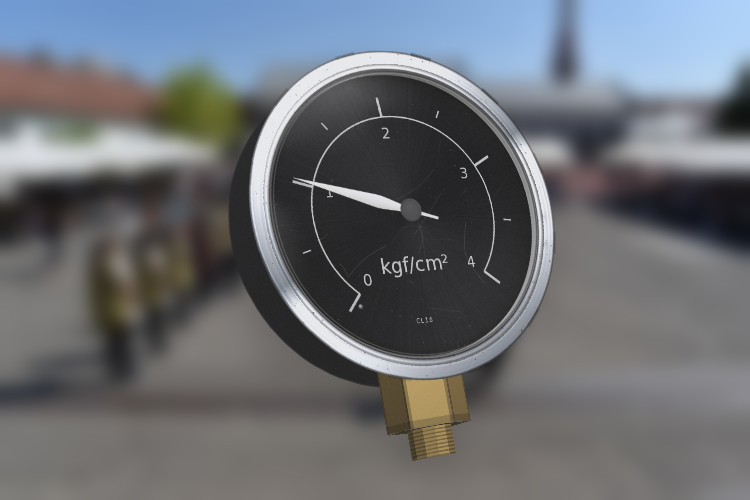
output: value=1 unit=kg/cm²
